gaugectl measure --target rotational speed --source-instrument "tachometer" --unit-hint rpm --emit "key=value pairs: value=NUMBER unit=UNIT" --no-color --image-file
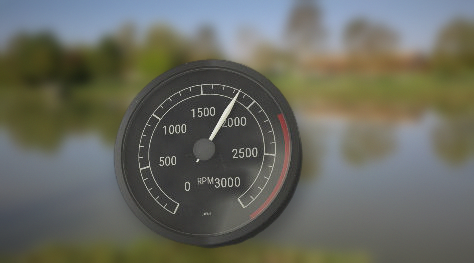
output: value=1850 unit=rpm
